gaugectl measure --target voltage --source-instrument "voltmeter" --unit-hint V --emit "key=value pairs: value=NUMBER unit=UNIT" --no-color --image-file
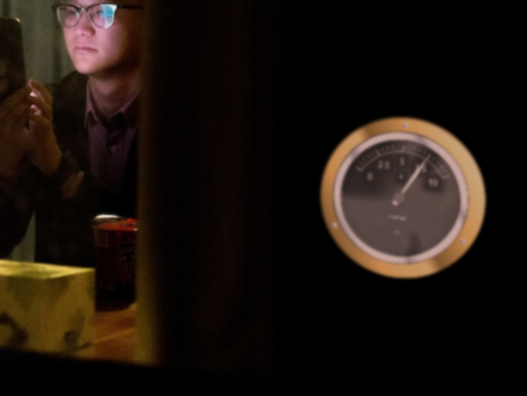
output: value=7.5 unit=V
